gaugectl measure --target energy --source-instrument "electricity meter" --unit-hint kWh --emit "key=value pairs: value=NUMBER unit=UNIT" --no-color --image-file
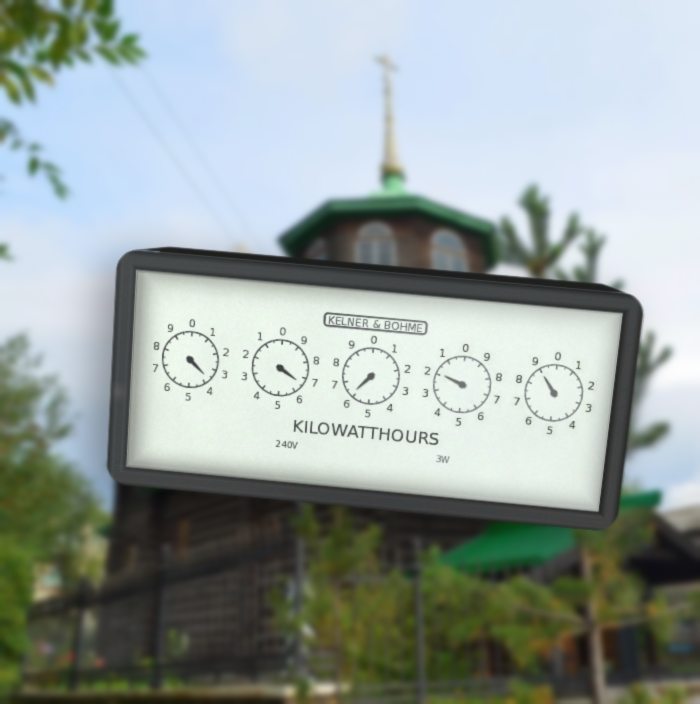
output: value=36619 unit=kWh
